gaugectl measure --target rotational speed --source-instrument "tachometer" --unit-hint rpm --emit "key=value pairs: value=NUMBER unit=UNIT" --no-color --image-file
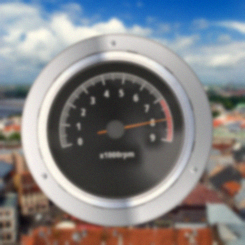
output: value=8000 unit=rpm
